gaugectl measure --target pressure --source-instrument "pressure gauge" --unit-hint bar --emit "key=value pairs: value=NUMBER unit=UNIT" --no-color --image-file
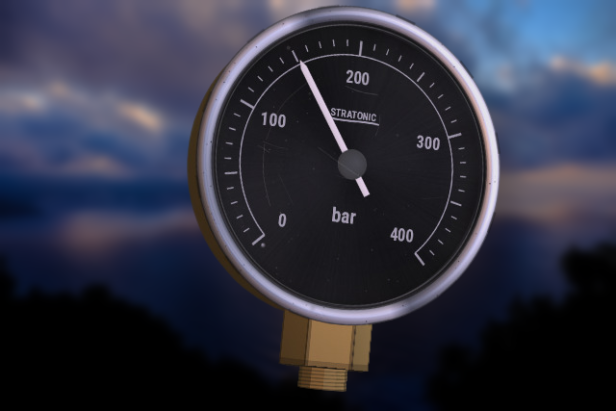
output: value=150 unit=bar
